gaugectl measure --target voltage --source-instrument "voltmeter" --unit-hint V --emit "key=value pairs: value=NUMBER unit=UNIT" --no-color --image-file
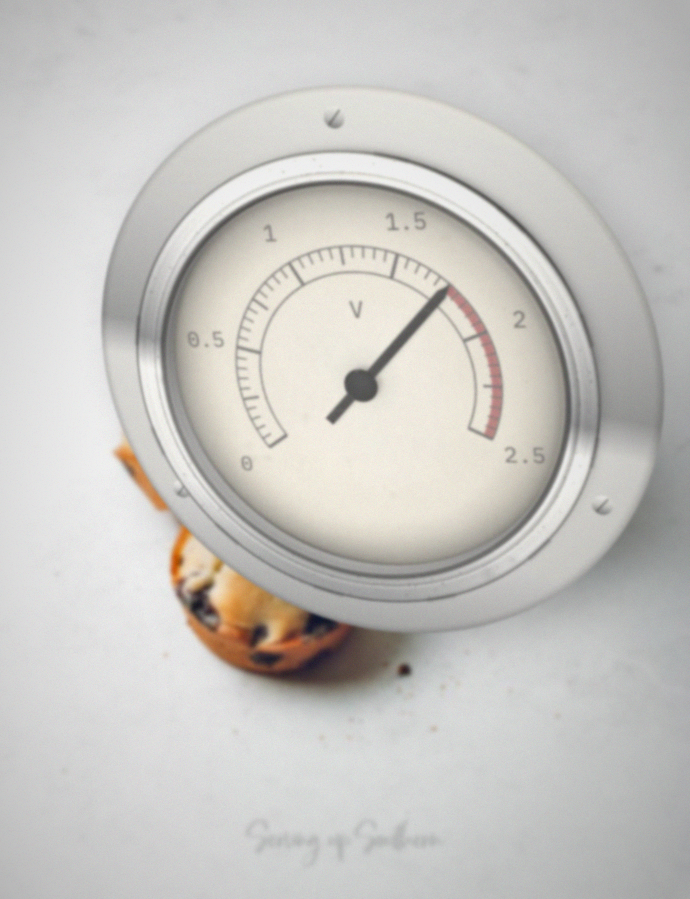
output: value=1.75 unit=V
